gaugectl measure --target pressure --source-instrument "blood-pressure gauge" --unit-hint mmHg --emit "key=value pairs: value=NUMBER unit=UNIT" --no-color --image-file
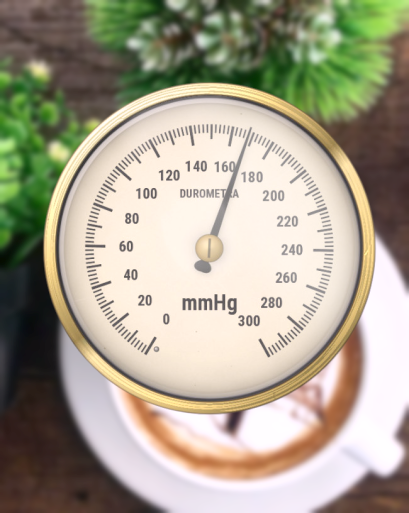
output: value=168 unit=mmHg
